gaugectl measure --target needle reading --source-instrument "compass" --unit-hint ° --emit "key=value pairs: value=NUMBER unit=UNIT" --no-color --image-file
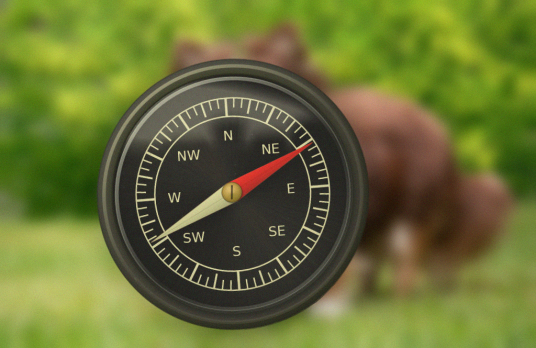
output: value=62.5 unit=°
